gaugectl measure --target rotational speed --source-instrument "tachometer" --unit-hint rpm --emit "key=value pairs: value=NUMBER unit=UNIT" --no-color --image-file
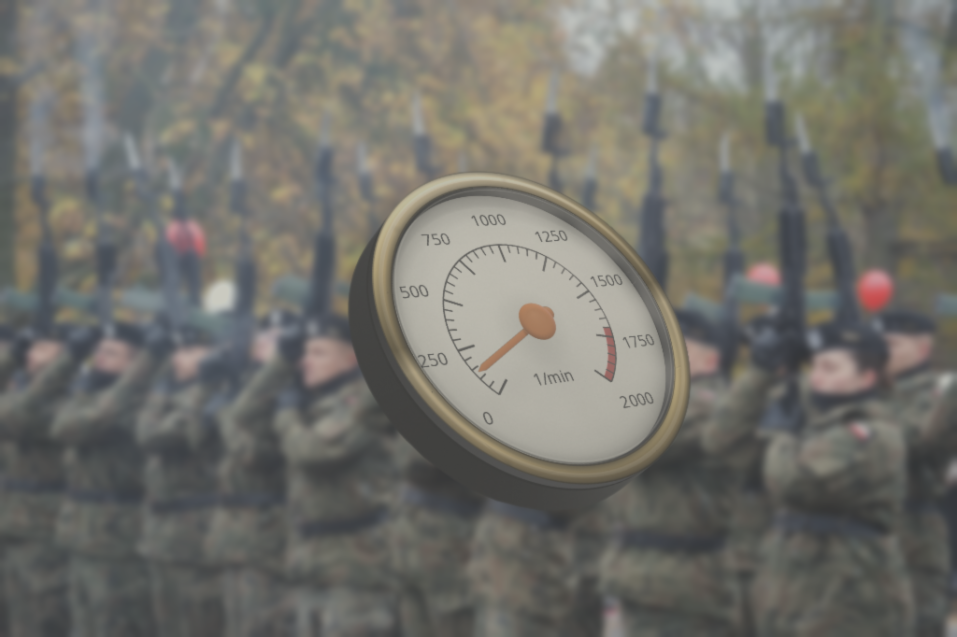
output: value=125 unit=rpm
